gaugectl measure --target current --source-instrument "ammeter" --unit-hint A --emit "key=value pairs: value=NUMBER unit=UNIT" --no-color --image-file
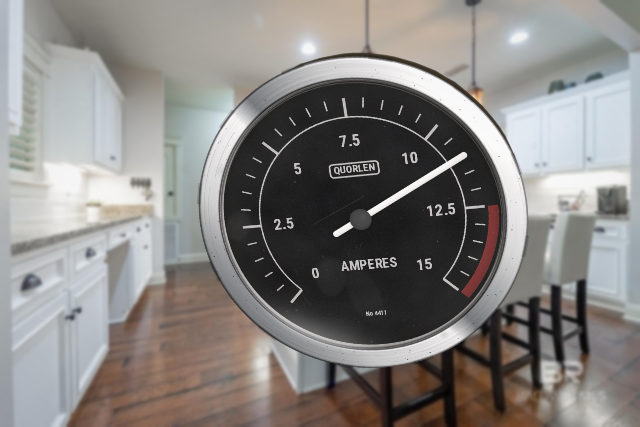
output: value=11 unit=A
